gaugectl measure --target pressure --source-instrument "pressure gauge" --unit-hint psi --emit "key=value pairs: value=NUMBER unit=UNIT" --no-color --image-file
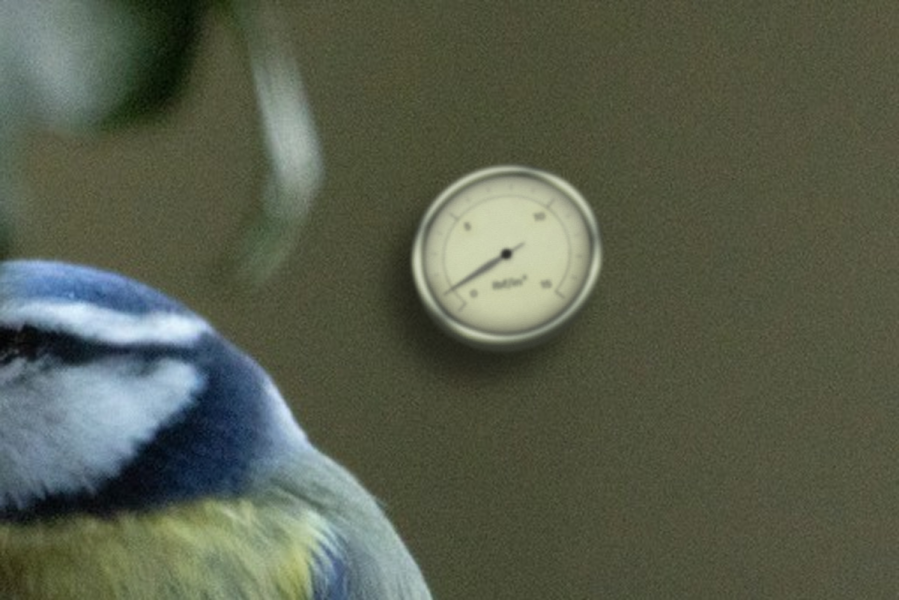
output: value=1 unit=psi
